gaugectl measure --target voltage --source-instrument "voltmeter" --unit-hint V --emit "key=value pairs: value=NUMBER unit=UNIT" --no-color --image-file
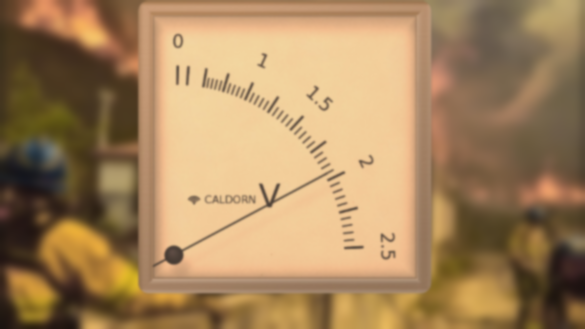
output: value=1.95 unit=V
